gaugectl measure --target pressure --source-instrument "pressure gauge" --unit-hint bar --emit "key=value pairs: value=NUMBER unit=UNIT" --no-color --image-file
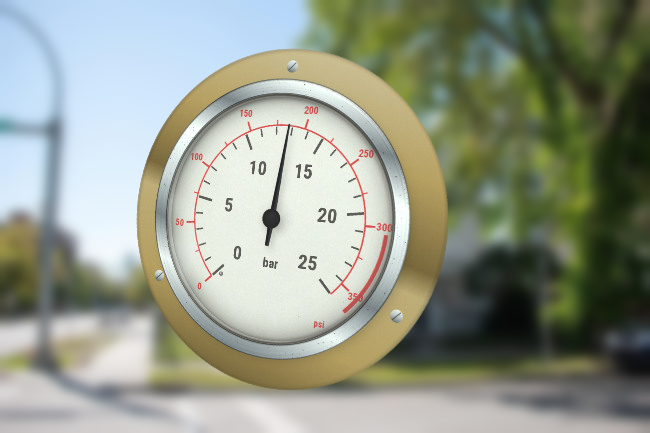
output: value=13 unit=bar
